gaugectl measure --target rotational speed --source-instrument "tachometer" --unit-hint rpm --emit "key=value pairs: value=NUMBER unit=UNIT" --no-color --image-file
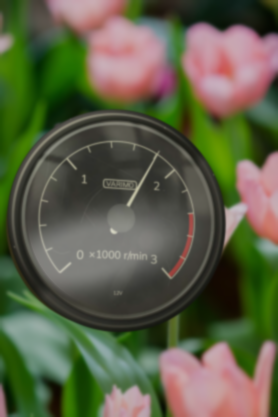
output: value=1800 unit=rpm
